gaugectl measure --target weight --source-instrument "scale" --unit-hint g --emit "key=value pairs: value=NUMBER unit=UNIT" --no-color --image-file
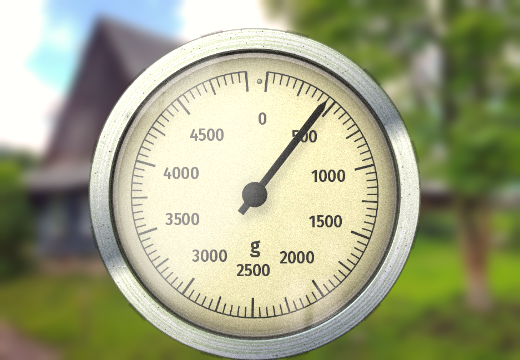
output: value=450 unit=g
